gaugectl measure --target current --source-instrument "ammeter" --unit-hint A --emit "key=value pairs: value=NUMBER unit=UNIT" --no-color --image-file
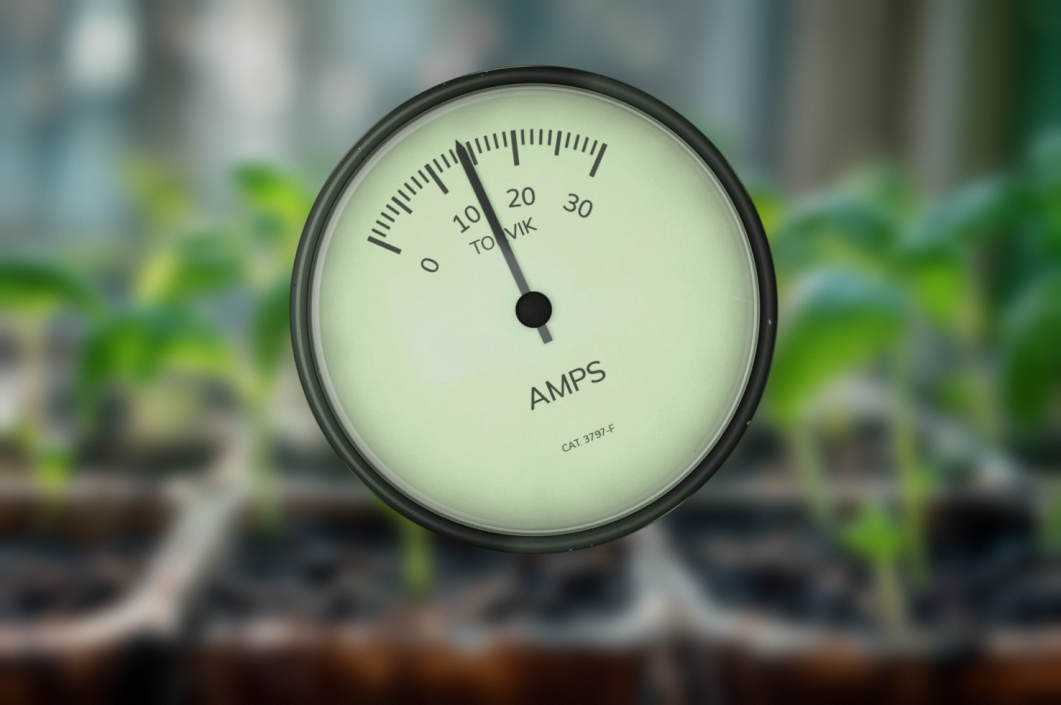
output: value=14 unit=A
